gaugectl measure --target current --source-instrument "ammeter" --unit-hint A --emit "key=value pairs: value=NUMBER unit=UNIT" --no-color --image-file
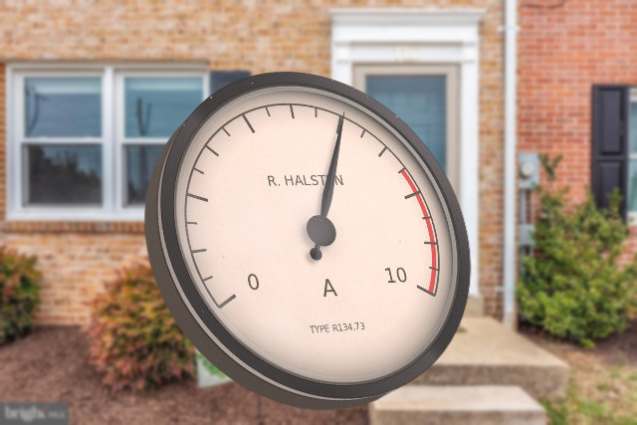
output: value=6 unit=A
